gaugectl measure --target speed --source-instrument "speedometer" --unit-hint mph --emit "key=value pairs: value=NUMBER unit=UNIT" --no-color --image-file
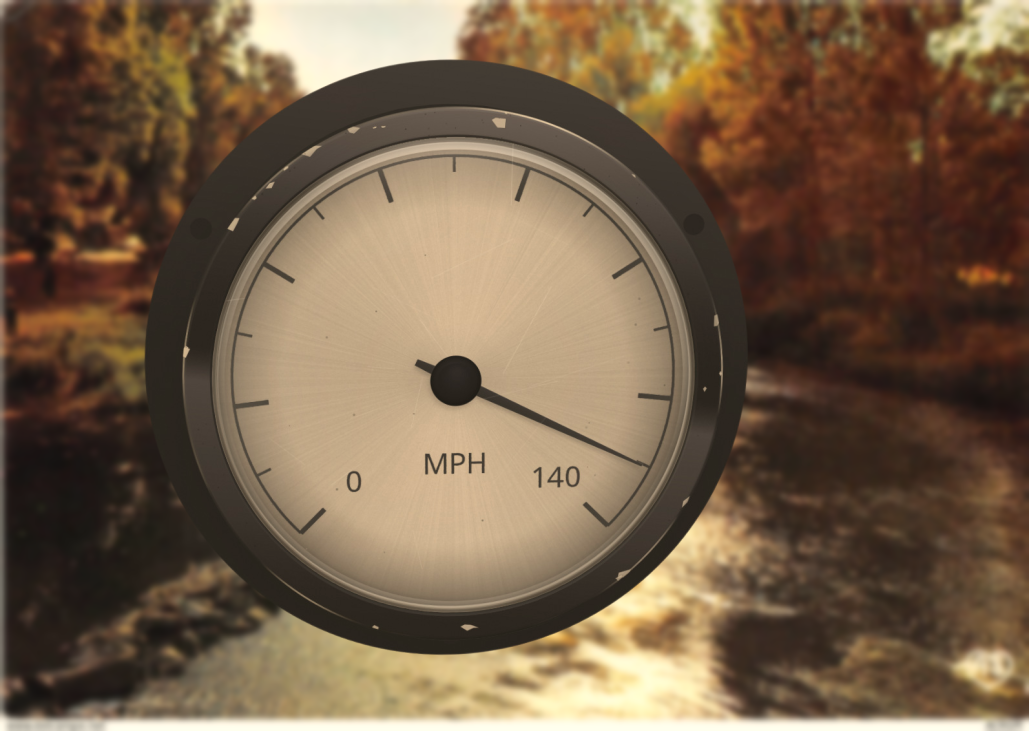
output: value=130 unit=mph
